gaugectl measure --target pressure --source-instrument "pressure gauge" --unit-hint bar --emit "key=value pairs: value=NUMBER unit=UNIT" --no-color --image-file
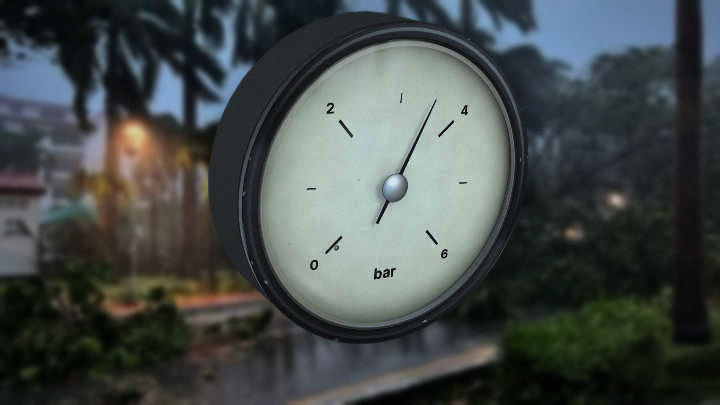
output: value=3.5 unit=bar
